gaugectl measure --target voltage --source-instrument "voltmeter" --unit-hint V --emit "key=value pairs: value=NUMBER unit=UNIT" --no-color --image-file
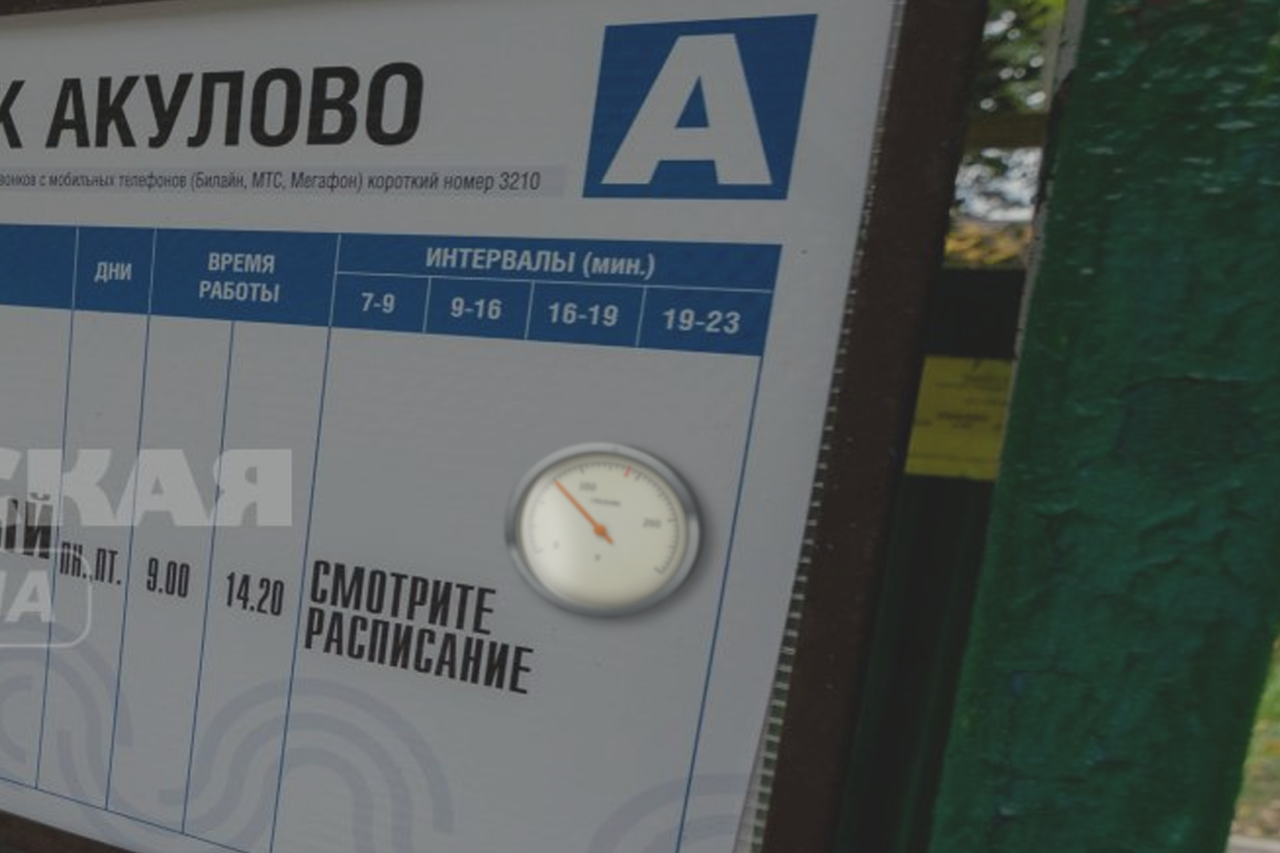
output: value=75 unit=V
